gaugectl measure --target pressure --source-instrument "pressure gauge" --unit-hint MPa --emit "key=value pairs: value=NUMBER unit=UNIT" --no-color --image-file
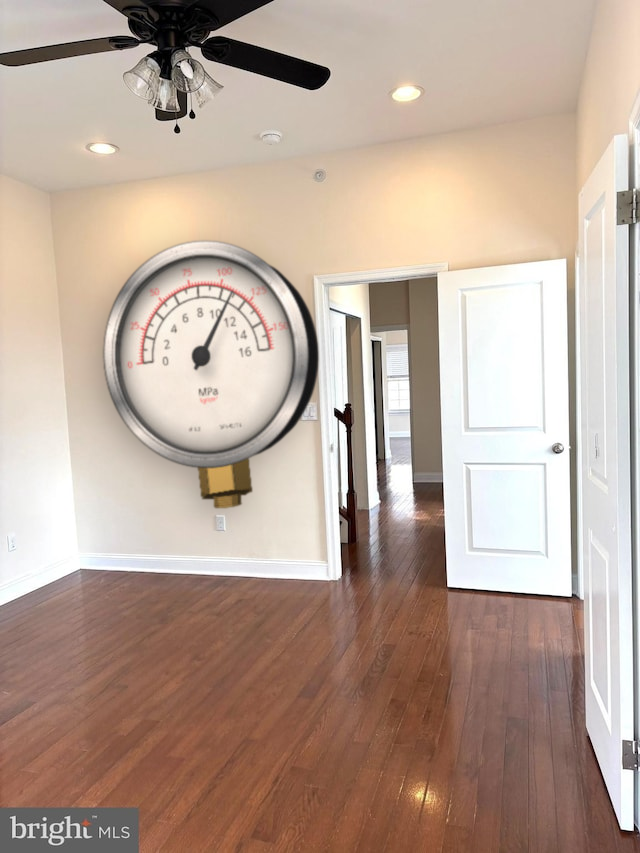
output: value=11 unit=MPa
